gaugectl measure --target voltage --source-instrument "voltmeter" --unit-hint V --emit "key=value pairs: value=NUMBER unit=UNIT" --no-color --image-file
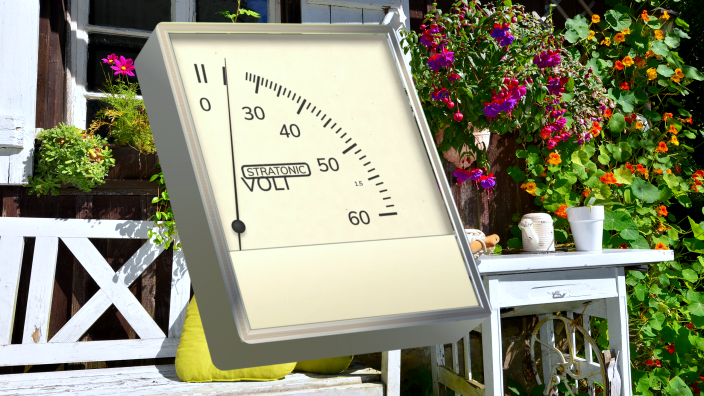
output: value=20 unit=V
